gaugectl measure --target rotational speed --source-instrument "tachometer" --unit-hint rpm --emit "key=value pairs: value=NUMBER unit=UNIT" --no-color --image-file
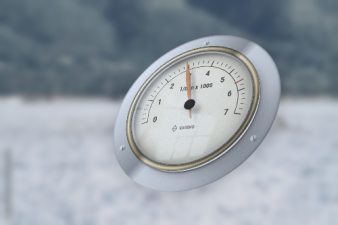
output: value=3000 unit=rpm
